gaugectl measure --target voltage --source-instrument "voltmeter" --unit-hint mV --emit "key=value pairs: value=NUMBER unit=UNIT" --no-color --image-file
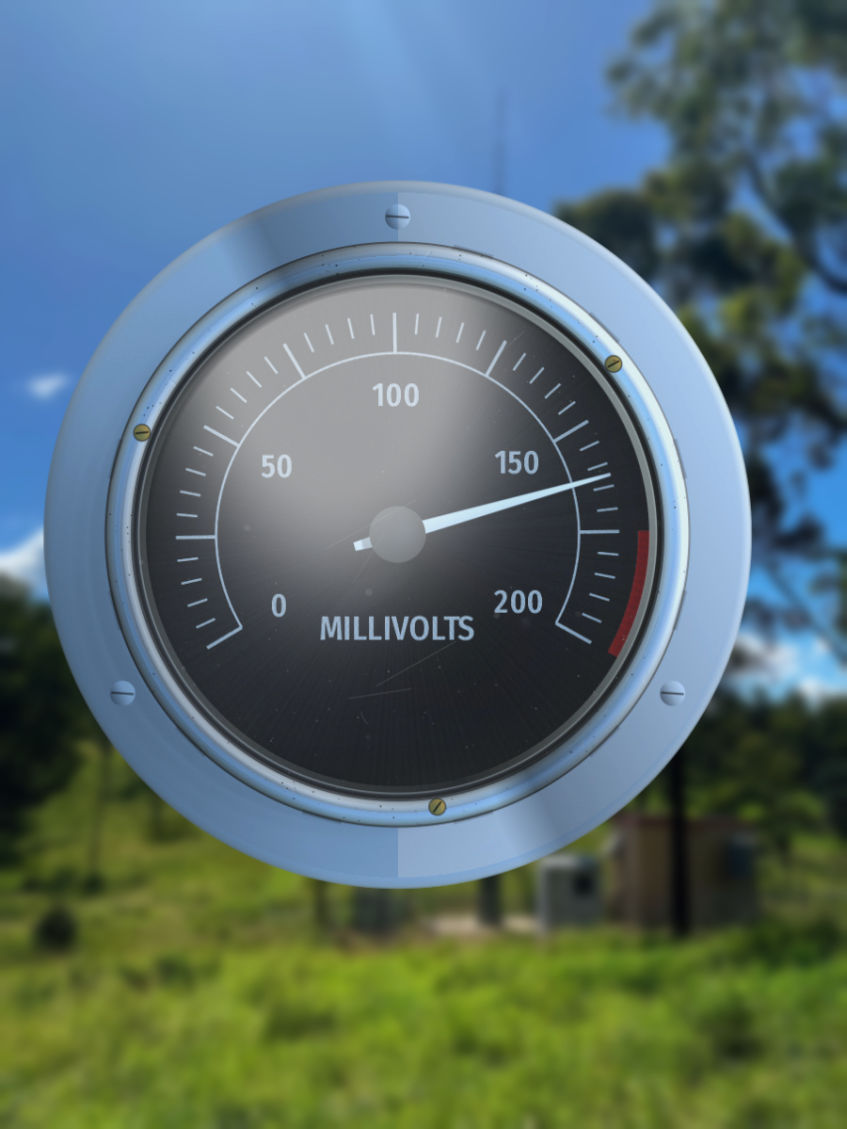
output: value=162.5 unit=mV
